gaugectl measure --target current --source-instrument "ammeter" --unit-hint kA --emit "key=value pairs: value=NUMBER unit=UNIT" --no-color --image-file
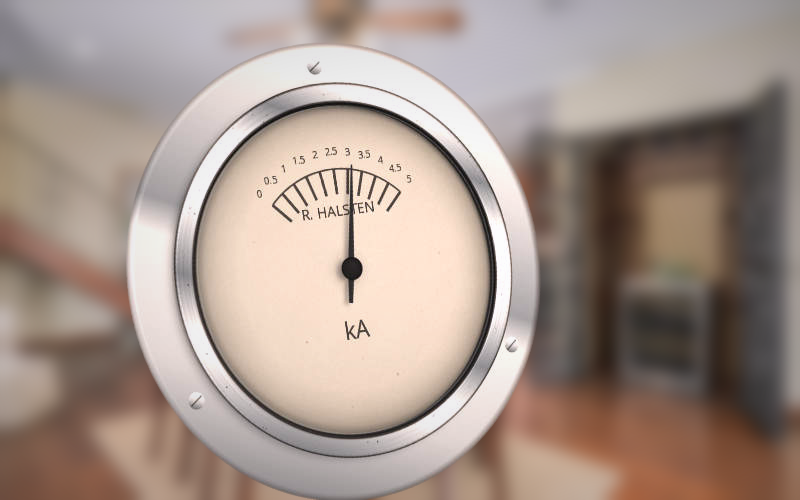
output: value=3 unit=kA
